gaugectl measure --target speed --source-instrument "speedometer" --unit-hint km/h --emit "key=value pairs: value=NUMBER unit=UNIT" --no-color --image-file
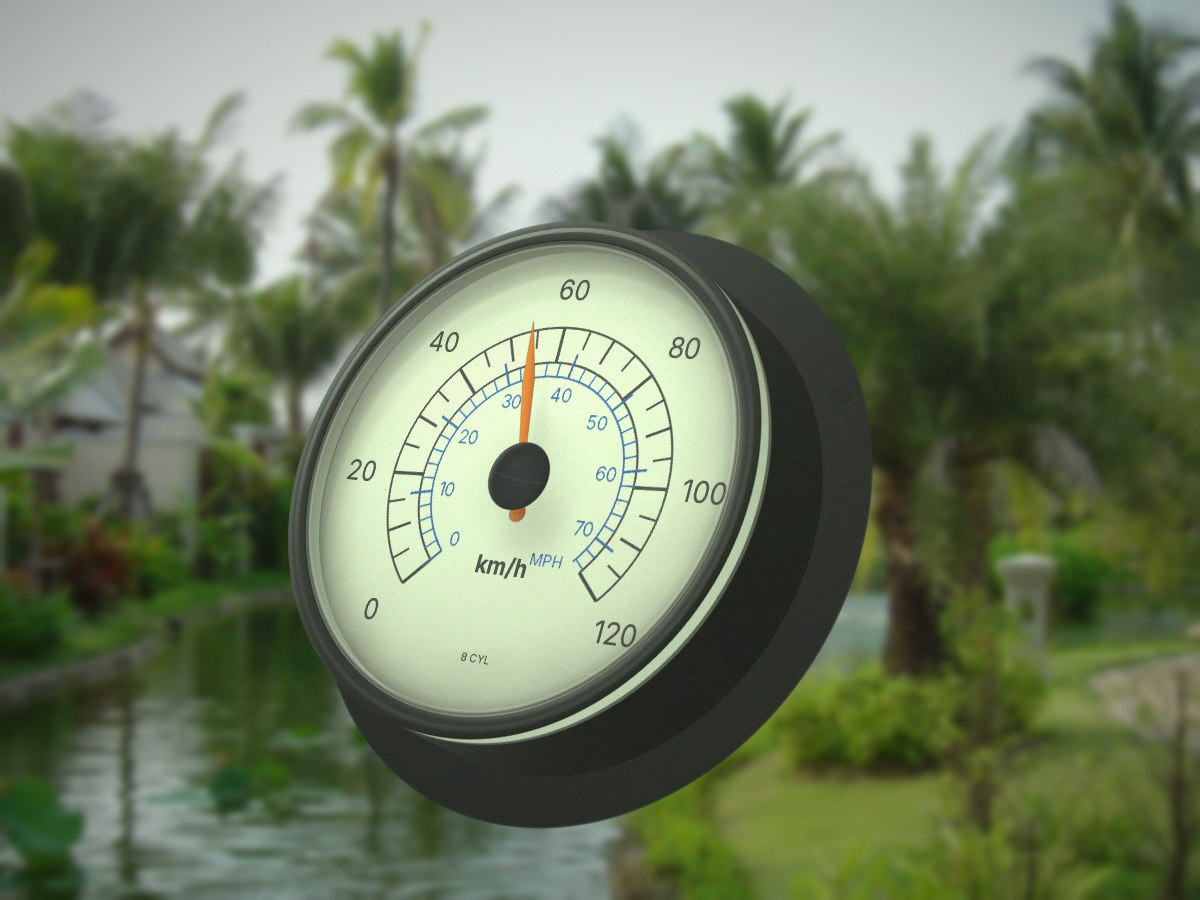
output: value=55 unit=km/h
